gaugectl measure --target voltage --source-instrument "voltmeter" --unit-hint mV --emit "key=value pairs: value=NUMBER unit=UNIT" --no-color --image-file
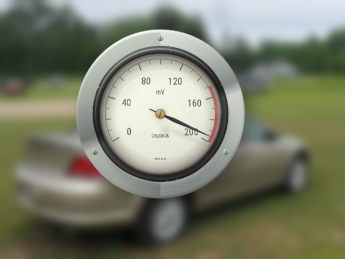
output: value=195 unit=mV
